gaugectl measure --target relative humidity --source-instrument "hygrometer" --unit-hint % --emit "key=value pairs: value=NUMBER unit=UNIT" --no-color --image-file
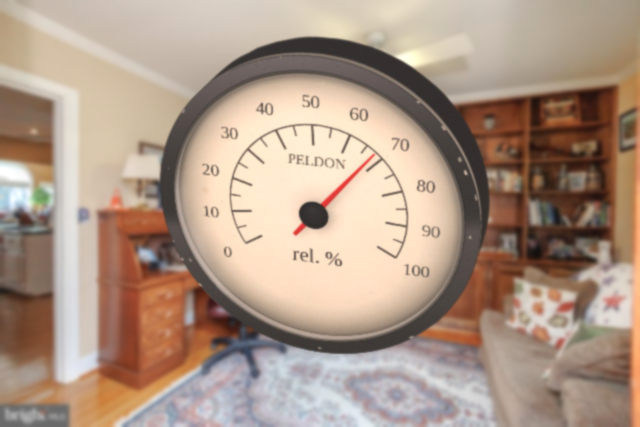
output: value=67.5 unit=%
